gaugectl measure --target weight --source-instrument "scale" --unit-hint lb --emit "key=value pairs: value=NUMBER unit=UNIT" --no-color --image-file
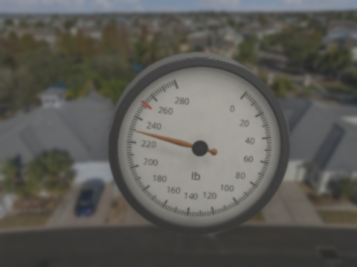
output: value=230 unit=lb
